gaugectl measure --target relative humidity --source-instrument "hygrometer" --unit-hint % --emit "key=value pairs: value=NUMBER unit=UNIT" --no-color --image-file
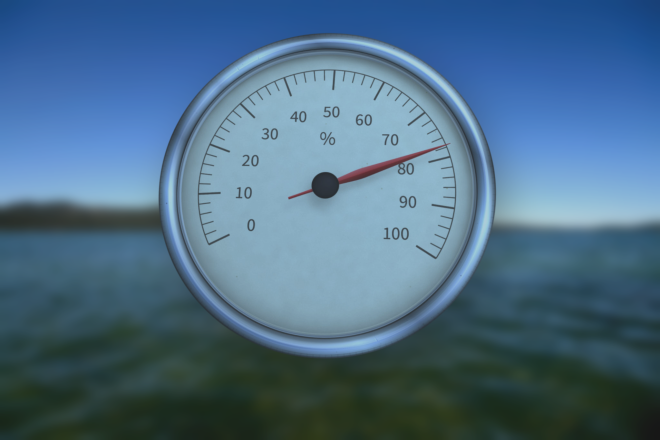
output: value=78 unit=%
